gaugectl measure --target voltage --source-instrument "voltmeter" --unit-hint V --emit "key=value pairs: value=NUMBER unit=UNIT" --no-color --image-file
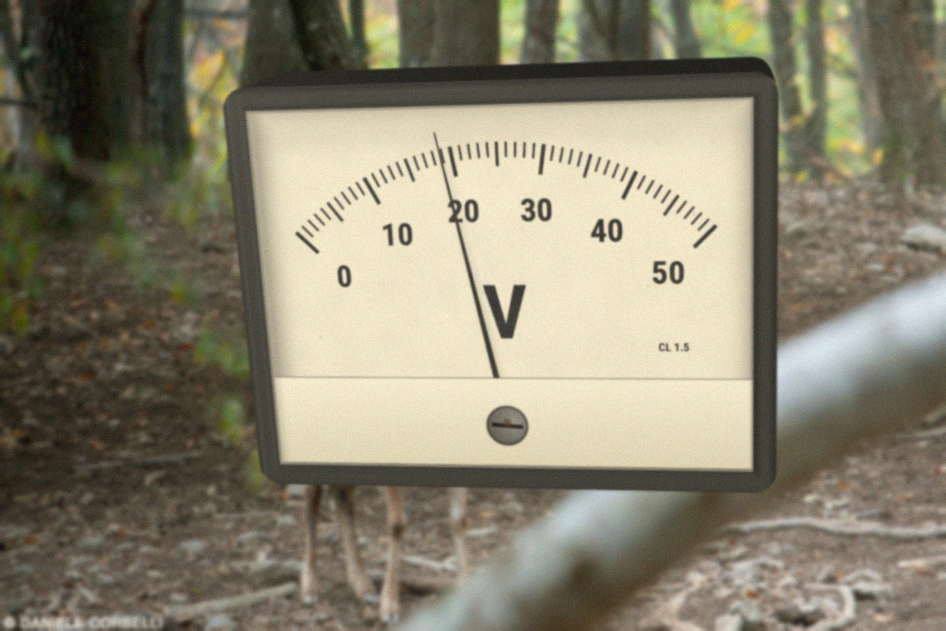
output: value=19 unit=V
